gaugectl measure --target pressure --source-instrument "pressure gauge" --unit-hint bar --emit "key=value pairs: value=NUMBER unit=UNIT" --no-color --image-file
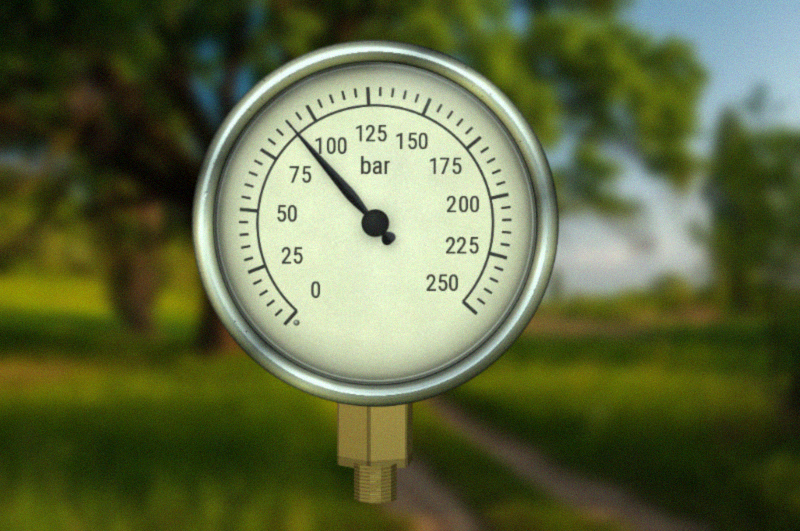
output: value=90 unit=bar
